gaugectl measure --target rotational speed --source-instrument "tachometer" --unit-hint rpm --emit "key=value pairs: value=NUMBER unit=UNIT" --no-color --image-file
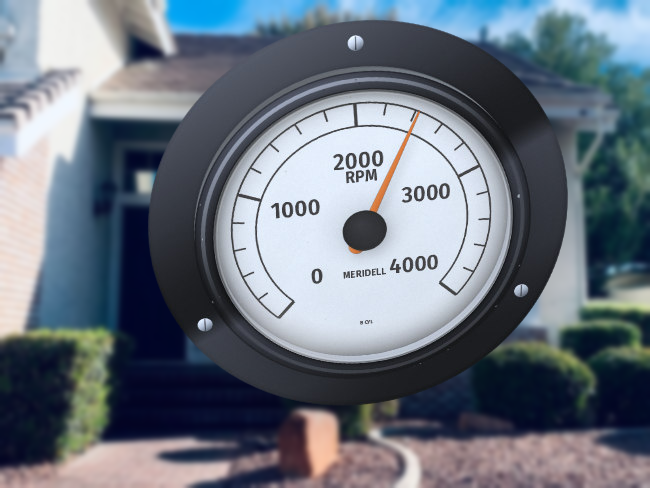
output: value=2400 unit=rpm
